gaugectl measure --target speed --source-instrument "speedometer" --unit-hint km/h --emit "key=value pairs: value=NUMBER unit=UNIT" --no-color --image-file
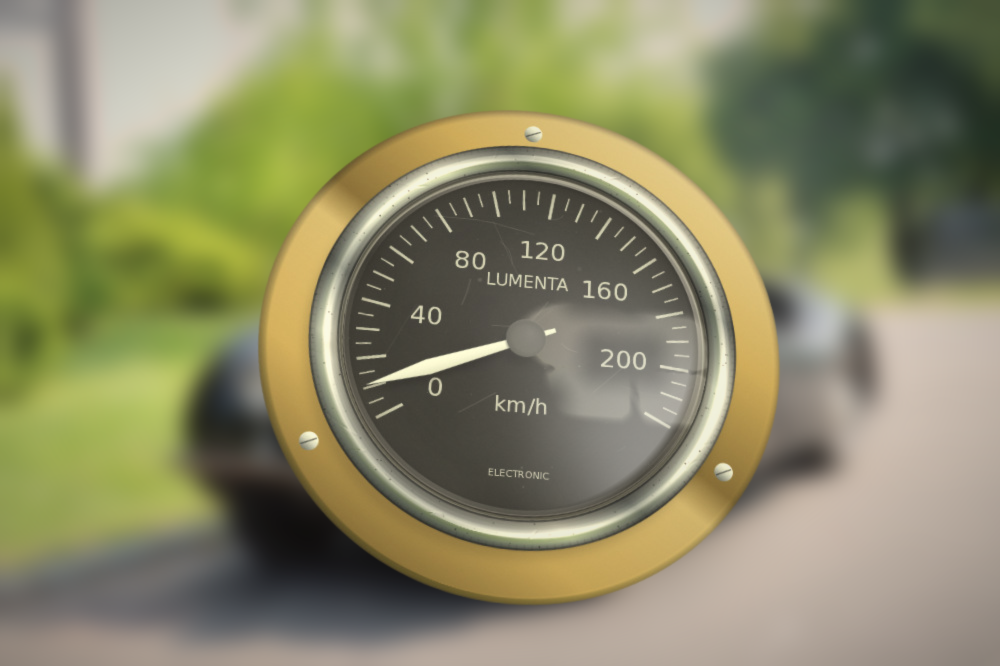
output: value=10 unit=km/h
